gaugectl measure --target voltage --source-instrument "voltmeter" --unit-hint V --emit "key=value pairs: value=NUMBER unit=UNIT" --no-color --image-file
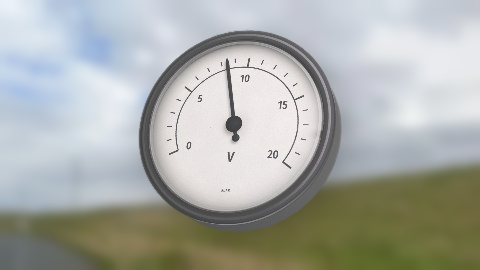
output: value=8.5 unit=V
